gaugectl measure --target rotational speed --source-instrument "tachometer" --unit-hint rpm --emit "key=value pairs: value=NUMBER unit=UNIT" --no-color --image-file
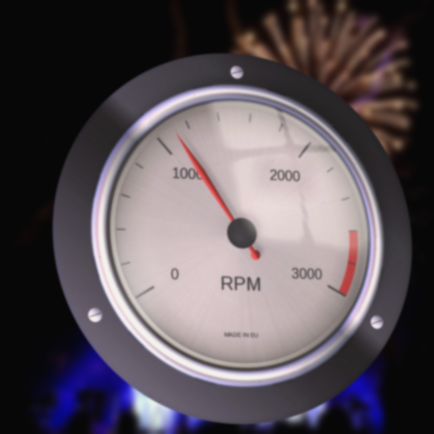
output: value=1100 unit=rpm
